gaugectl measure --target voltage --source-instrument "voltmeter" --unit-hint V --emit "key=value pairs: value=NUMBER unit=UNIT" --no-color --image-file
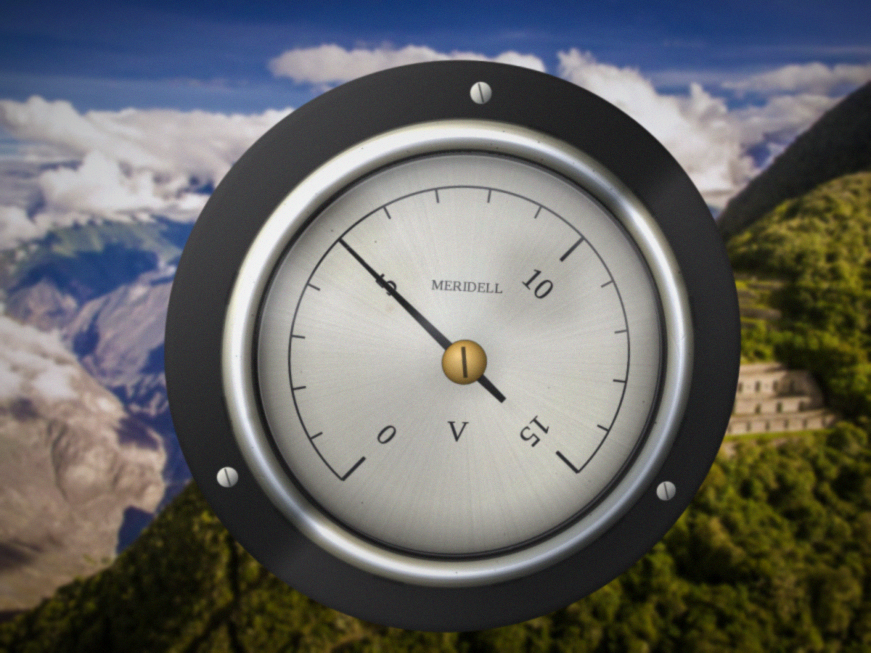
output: value=5 unit=V
